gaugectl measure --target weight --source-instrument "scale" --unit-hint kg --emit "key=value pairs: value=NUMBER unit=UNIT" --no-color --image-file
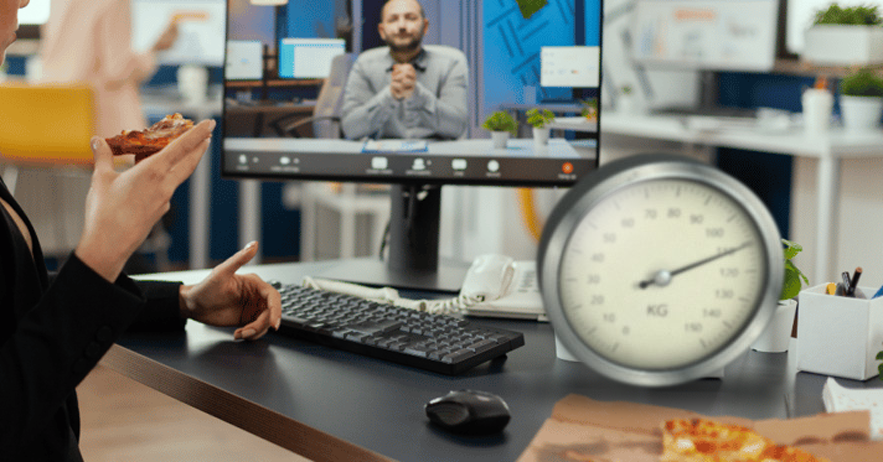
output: value=110 unit=kg
